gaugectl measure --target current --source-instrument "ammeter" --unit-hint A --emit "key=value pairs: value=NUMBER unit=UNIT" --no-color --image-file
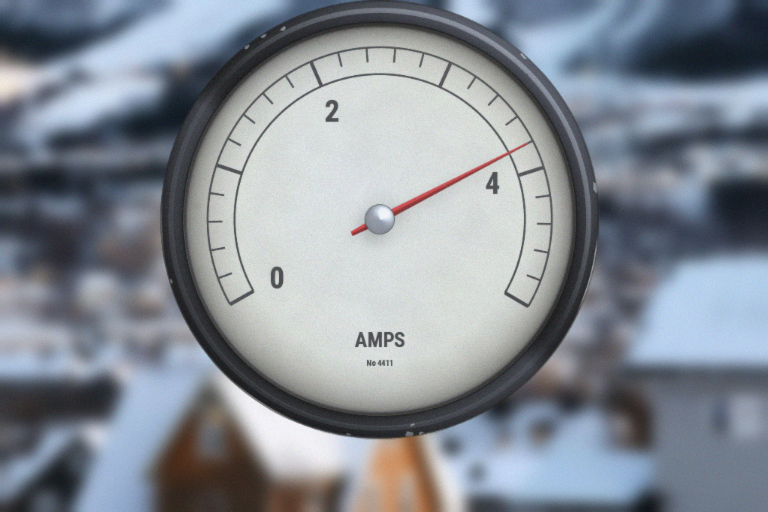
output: value=3.8 unit=A
